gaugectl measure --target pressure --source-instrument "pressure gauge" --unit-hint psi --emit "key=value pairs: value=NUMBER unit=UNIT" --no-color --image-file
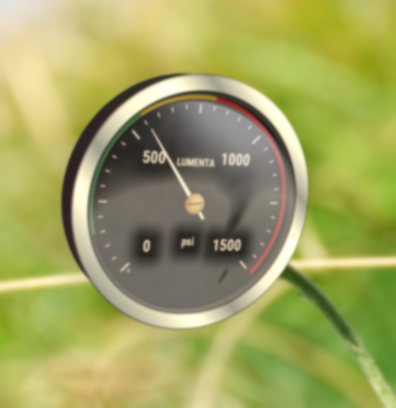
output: value=550 unit=psi
